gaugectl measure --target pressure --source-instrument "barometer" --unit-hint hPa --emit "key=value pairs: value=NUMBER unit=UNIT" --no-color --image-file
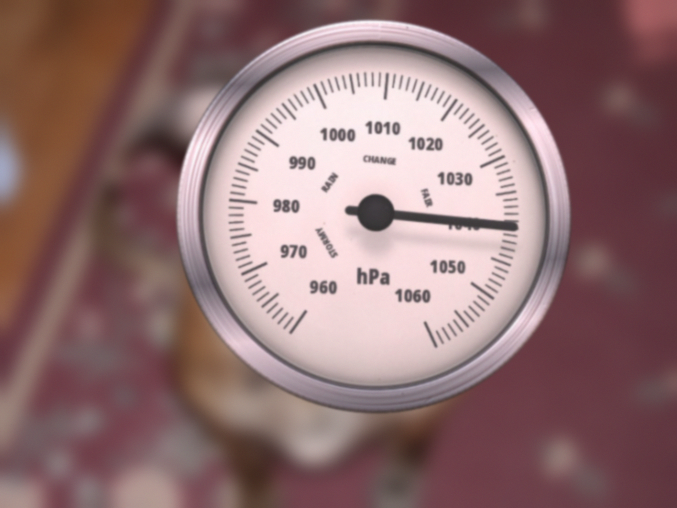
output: value=1040 unit=hPa
